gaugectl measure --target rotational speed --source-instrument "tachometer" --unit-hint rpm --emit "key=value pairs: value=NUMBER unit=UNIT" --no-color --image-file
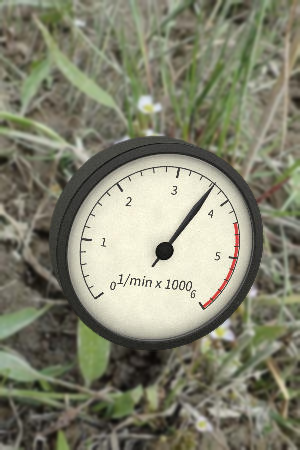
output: value=3600 unit=rpm
